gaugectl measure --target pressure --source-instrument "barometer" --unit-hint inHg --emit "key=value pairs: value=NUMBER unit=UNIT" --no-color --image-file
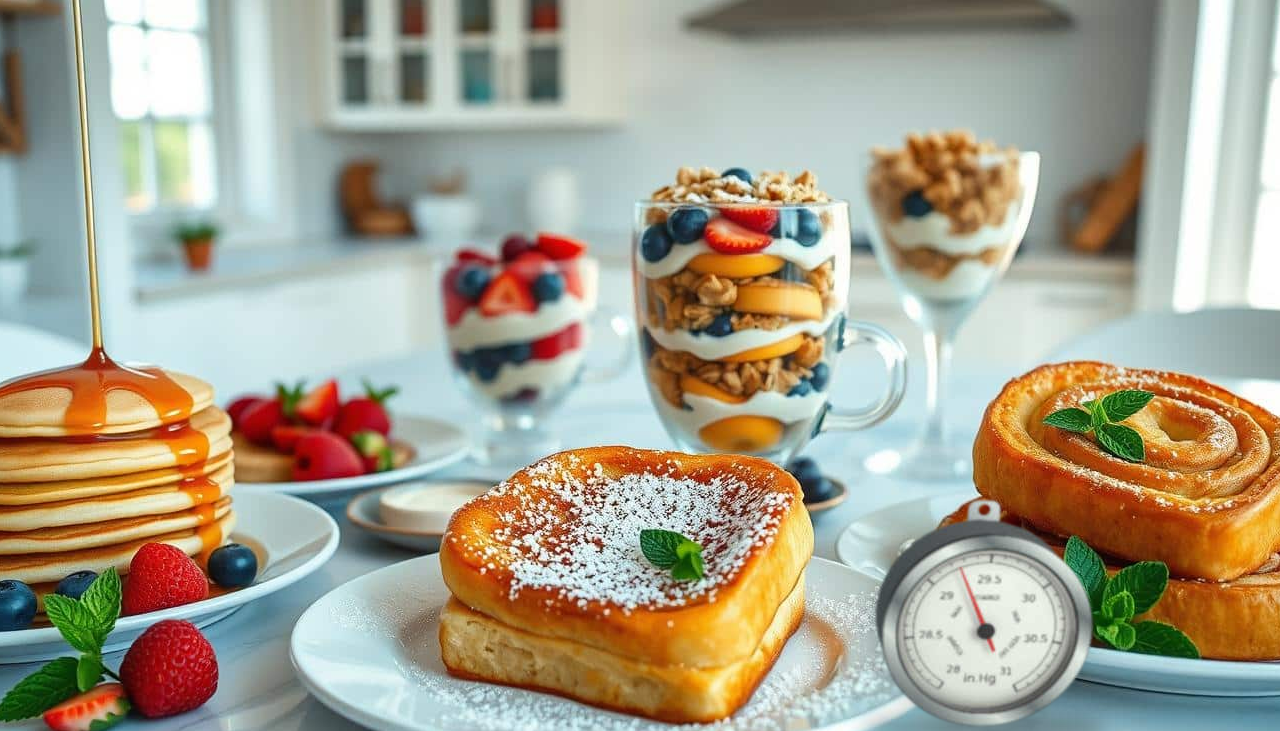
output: value=29.25 unit=inHg
